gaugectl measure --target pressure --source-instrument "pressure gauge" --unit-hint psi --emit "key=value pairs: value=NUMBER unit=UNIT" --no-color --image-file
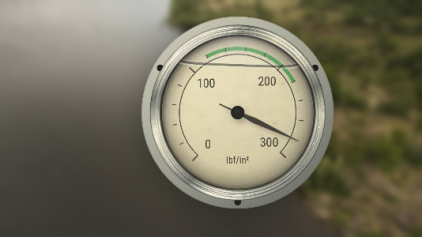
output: value=280 unit=psi
